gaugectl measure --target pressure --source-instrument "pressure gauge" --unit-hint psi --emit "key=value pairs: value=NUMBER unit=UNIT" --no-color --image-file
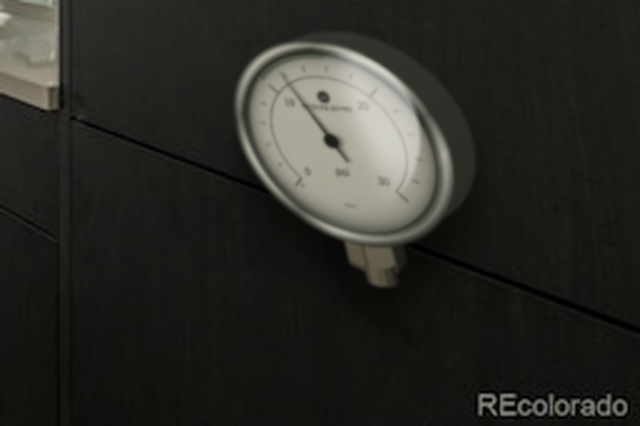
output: value=12 unit=psi
